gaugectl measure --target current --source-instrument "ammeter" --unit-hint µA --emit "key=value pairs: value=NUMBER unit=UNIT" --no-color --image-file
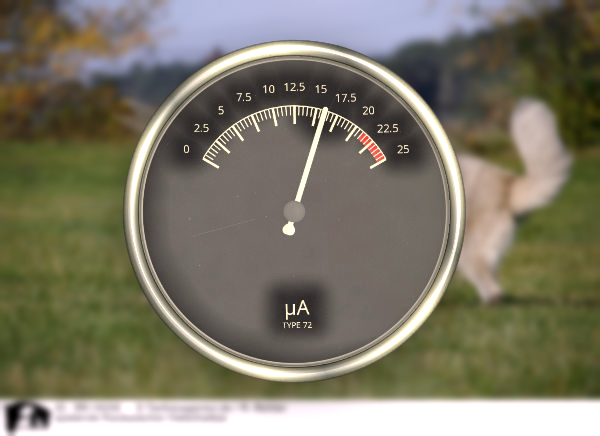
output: value=16 unit=µA
